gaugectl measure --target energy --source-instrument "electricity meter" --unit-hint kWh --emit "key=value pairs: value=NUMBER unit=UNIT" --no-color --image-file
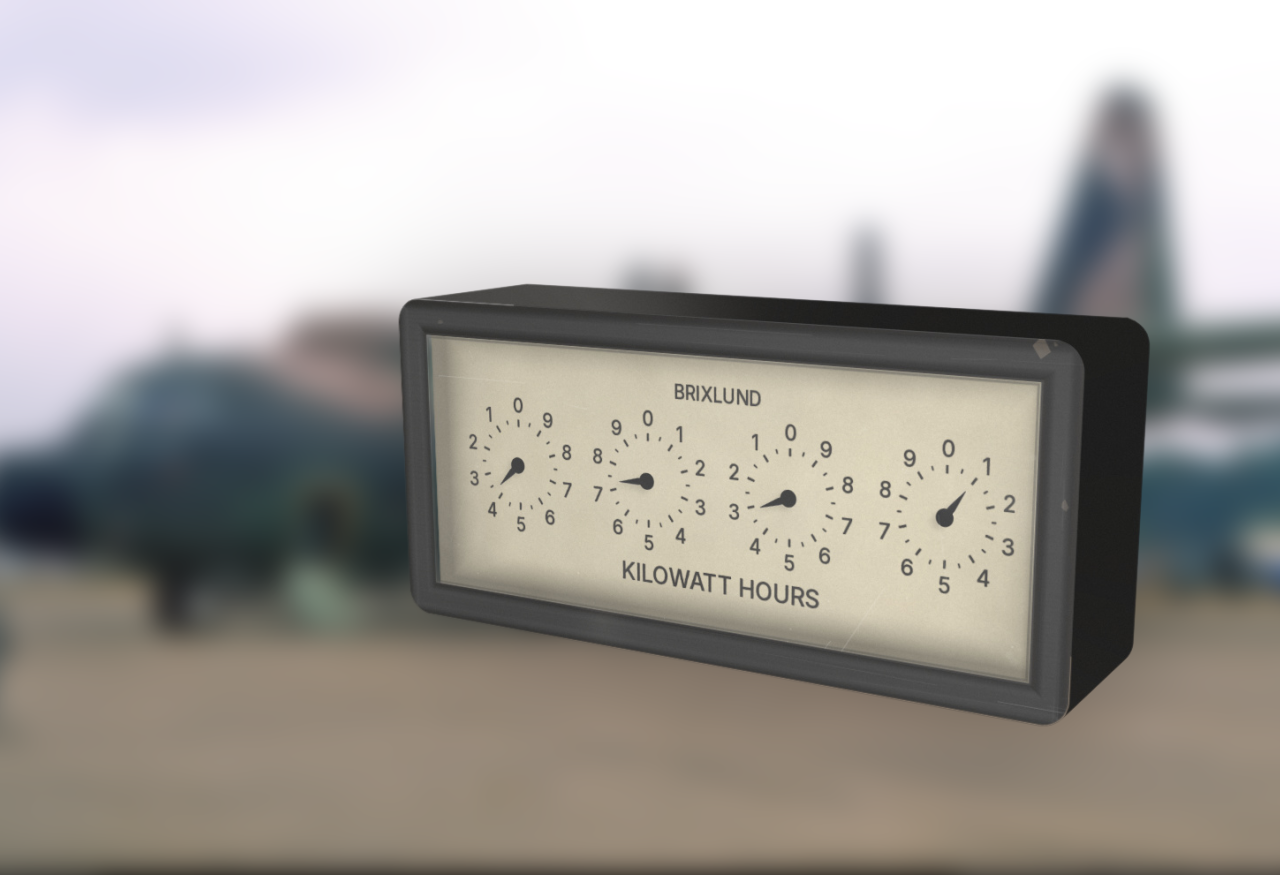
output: value=3731 unit=kWh
